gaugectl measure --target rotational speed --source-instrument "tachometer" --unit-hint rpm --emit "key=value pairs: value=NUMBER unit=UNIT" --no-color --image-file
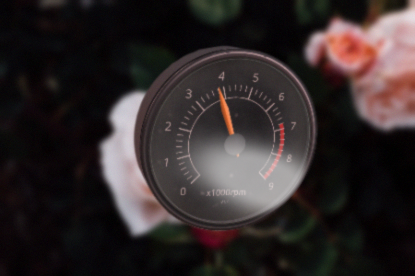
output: value=3800 unit=rpm
